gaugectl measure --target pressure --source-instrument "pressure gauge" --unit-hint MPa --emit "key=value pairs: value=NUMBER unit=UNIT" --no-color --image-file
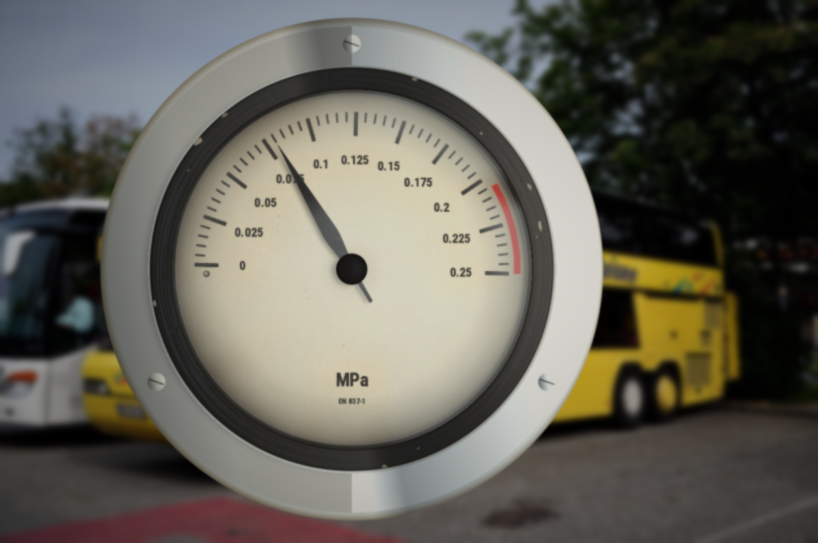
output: value=0.08 unit=MPa
